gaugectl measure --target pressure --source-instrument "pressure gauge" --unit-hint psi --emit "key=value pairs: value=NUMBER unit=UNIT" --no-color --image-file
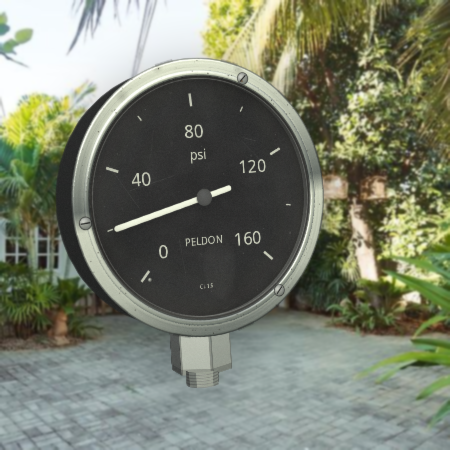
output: value=20 unit=psi
